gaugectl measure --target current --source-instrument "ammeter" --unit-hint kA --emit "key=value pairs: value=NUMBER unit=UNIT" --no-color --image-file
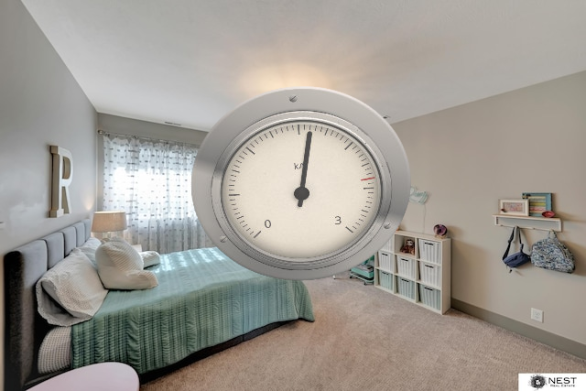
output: value=1.6 unit=kA
